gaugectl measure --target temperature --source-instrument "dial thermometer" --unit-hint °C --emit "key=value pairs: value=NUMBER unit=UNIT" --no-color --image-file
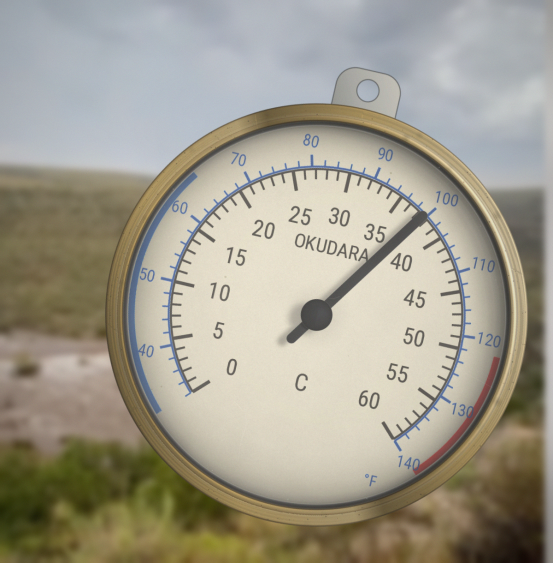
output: value=37.5 unit=°C
